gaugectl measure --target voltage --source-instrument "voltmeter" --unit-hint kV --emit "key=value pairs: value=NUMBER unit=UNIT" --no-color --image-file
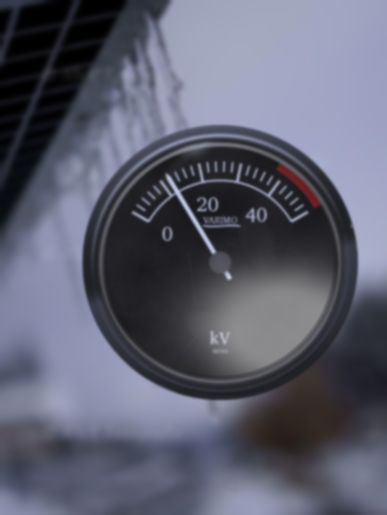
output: value=12 unit=kV
